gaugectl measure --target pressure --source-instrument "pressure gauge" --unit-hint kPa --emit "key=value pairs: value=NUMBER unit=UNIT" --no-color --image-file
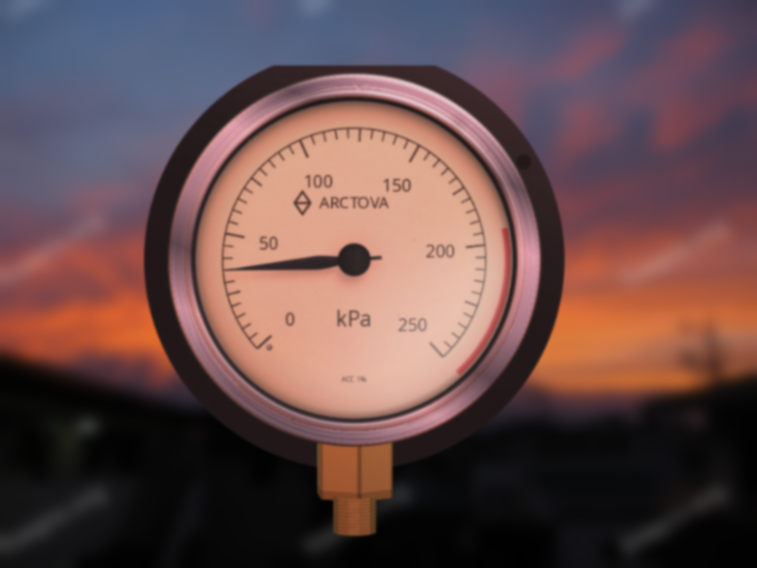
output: value=35 unit=kPa
